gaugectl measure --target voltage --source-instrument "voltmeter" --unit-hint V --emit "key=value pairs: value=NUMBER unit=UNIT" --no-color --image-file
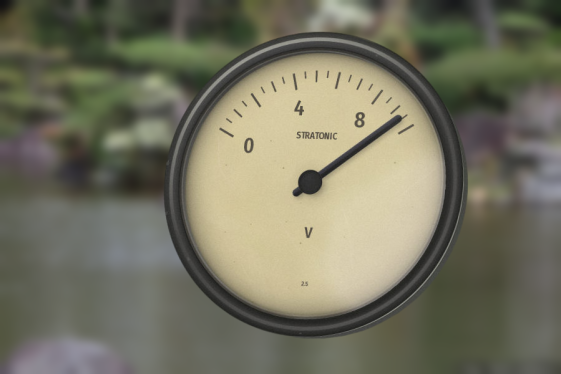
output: value=9.5 unit=V
